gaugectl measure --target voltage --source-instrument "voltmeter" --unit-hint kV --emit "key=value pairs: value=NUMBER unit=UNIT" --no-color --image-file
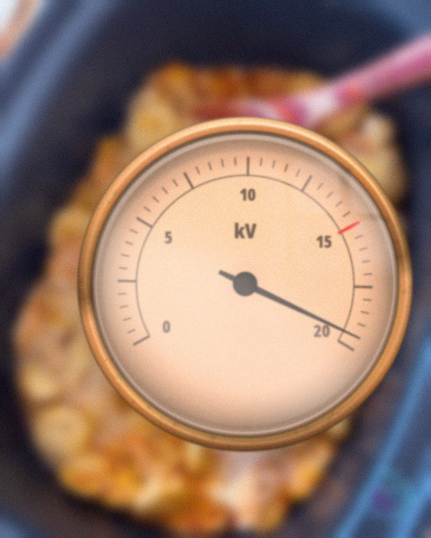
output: value=19.5 unit=kV
